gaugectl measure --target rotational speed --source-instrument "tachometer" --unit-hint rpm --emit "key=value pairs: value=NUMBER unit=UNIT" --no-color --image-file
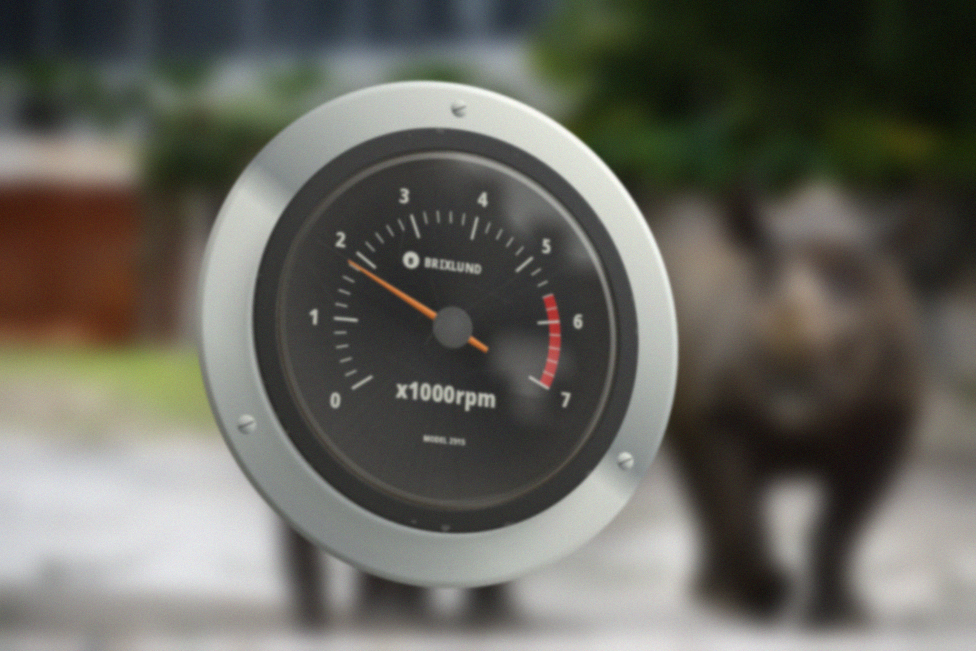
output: value=1800 unit=rpm
